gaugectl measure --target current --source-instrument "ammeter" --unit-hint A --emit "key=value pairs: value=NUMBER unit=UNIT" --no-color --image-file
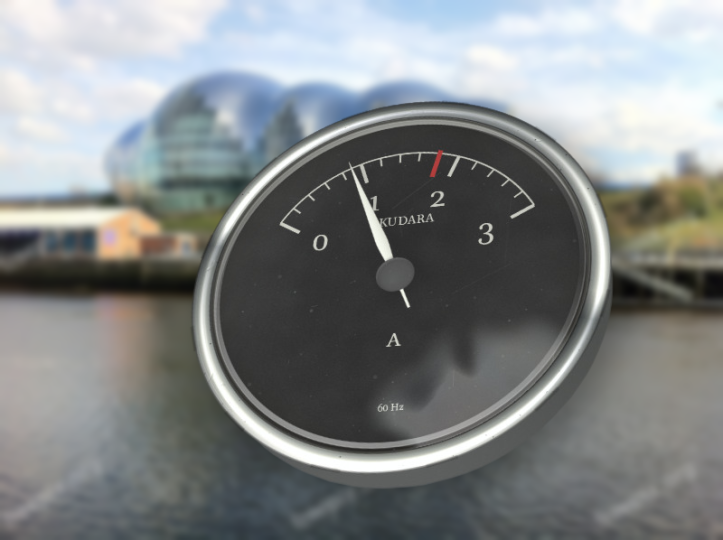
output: value=0.9 unit=A
